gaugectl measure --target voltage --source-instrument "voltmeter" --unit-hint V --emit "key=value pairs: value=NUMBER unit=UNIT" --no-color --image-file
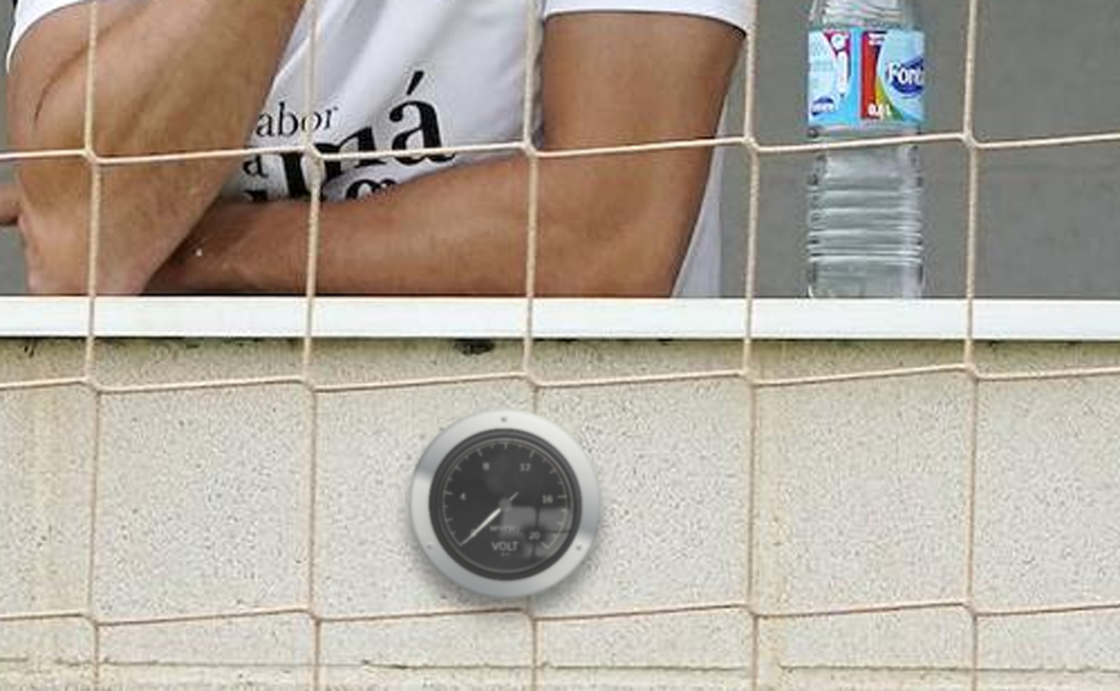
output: value=0 unit=V
